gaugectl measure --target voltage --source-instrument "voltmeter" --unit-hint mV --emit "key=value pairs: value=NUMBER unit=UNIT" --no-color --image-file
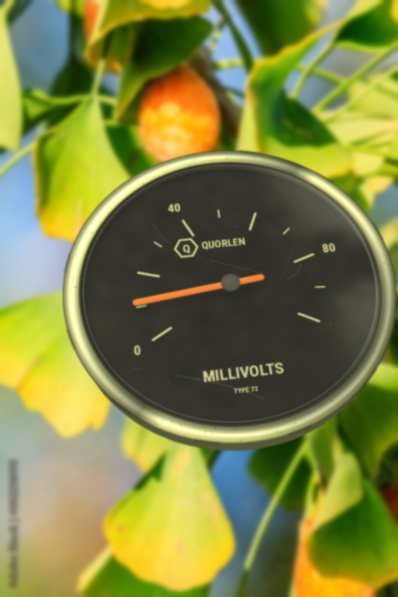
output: value=10 unit=mV
